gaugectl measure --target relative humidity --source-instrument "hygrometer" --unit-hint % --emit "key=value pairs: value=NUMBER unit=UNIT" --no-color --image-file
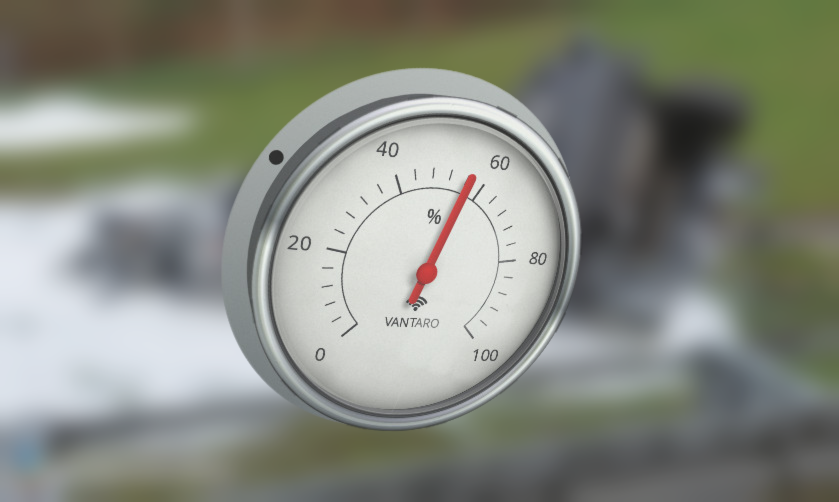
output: value=56 unit=%
